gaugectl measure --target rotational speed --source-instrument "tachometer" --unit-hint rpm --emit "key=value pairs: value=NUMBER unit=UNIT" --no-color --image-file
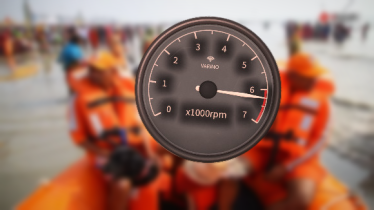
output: value=6250 unit=rpm
